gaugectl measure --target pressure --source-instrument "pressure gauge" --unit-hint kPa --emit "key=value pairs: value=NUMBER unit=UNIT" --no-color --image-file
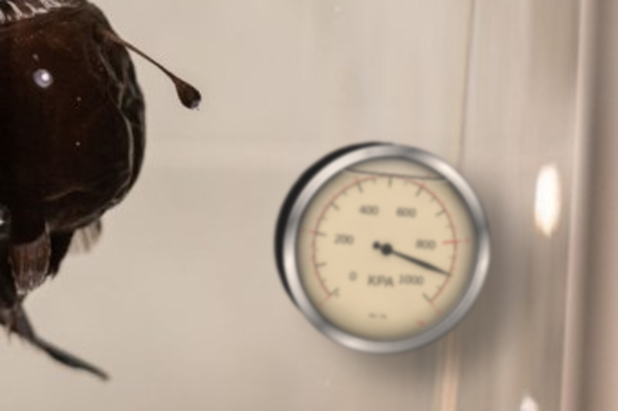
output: value=900 unit=kPa
